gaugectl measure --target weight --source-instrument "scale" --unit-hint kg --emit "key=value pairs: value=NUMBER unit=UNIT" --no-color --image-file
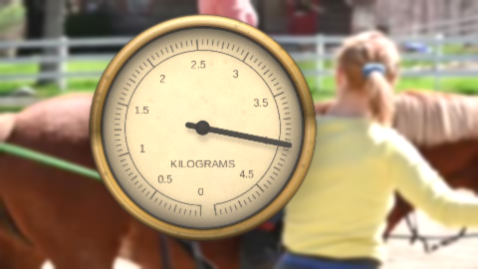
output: value=4 unit=kg
